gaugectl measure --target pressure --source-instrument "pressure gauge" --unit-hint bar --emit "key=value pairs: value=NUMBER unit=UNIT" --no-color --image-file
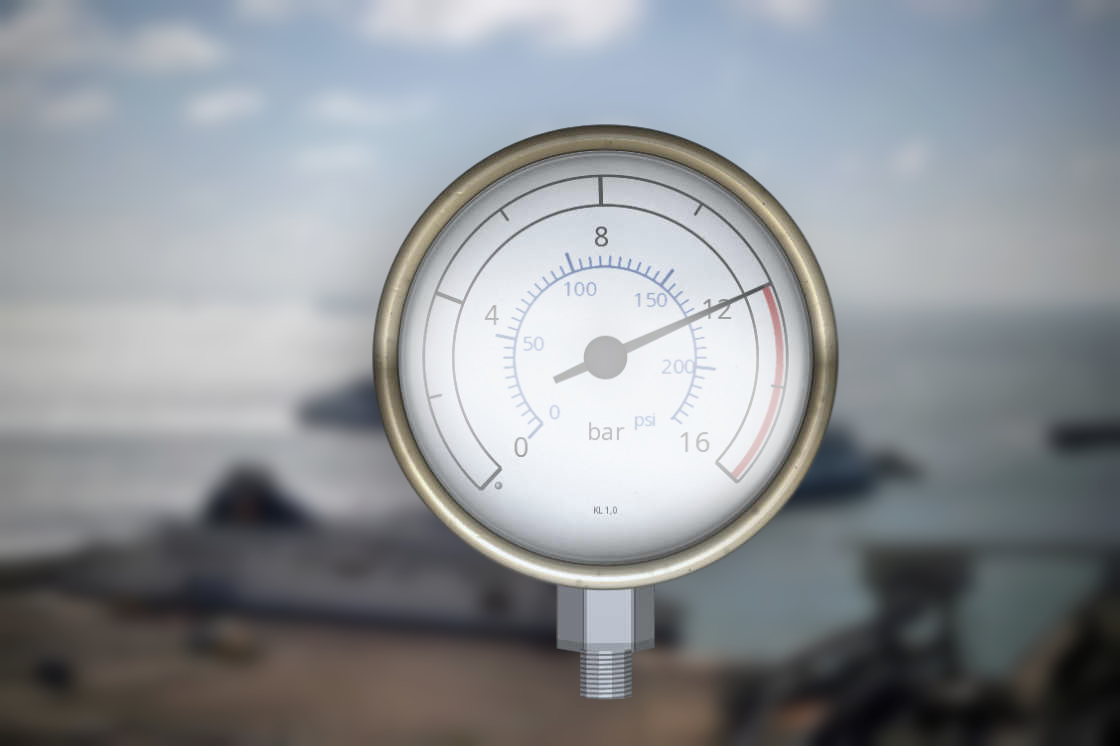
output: value=12 unit=bar
